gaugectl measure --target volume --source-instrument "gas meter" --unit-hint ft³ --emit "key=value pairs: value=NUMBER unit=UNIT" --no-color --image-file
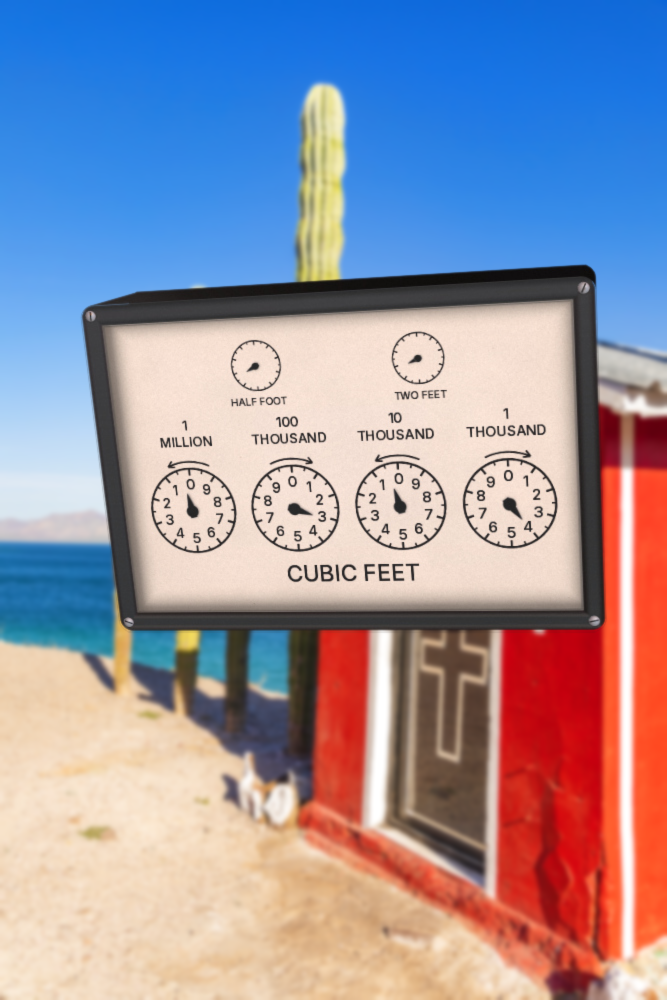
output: value=30400 unit=ft³
